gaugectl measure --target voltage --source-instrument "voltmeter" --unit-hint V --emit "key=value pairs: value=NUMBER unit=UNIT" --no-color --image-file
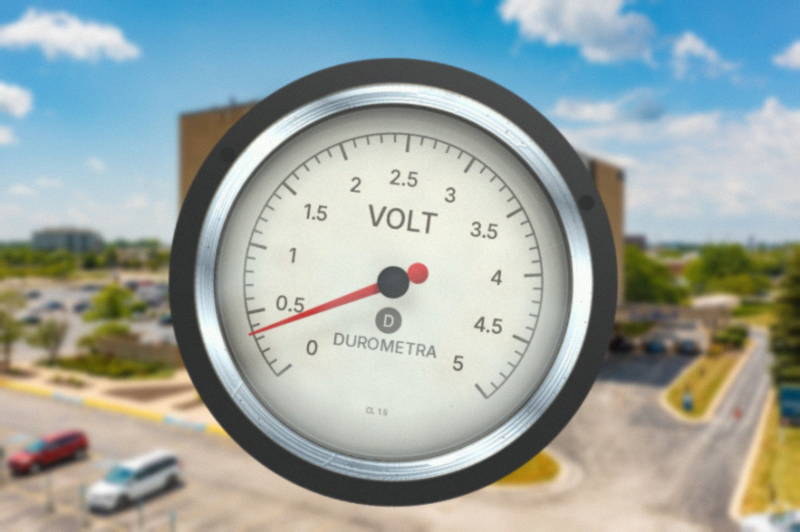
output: value=0.35 unit=V
